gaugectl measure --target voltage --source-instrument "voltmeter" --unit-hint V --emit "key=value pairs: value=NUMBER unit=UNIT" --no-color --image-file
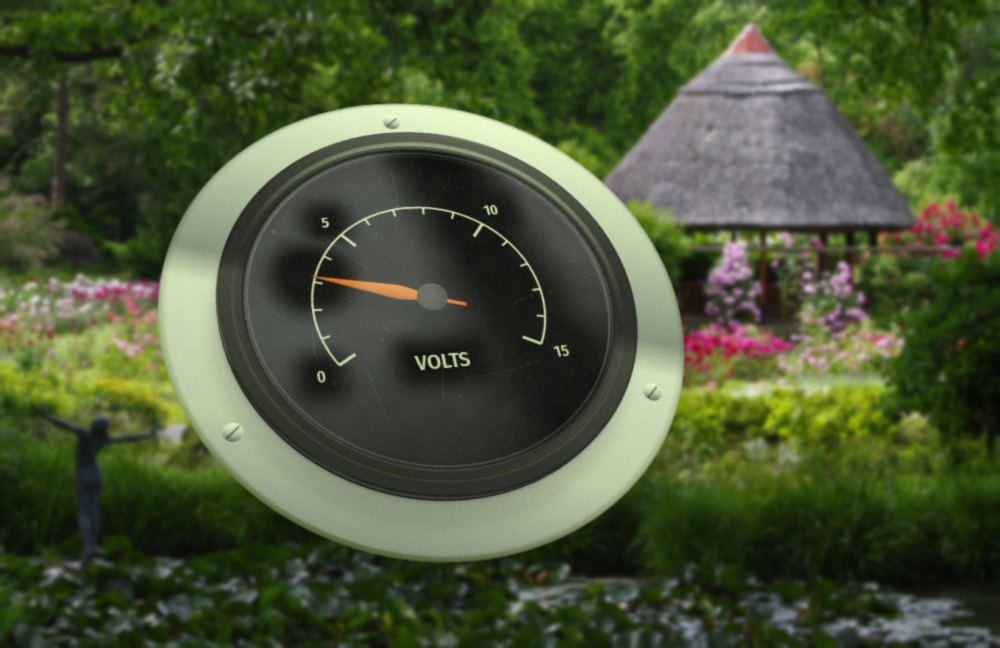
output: value=3 unit=V
